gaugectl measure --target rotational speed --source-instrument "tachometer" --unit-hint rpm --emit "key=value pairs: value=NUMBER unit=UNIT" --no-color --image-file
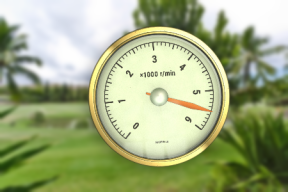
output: value=5500 unit=rpm
